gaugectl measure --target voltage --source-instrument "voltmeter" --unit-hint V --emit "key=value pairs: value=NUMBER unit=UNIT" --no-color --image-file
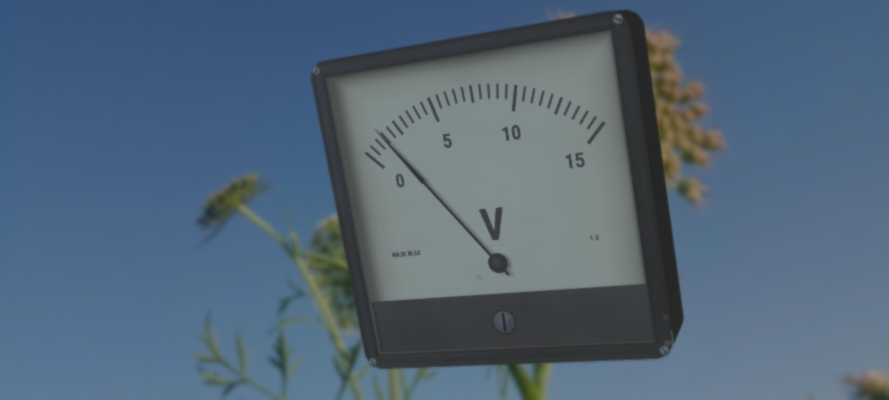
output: value=1.5 unit=V
